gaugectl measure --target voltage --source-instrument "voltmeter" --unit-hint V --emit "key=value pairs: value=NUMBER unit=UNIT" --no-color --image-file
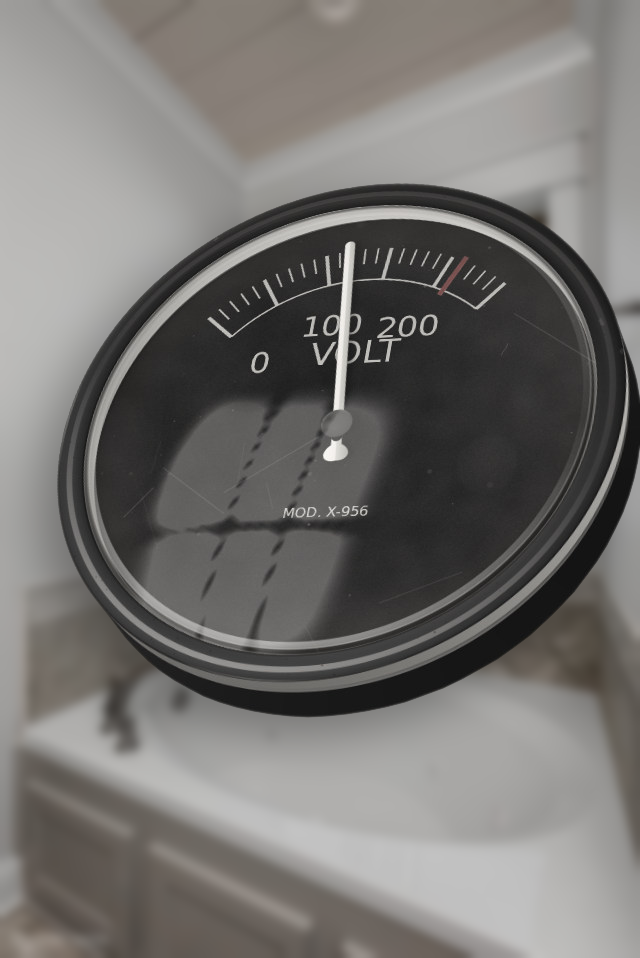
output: value=120 unit=V
